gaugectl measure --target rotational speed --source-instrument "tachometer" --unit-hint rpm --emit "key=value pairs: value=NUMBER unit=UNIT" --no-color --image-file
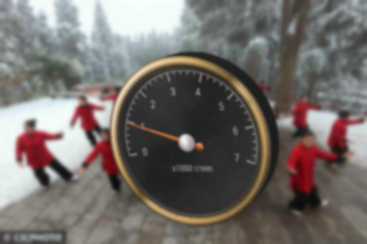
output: value=1000 unit=rpm
